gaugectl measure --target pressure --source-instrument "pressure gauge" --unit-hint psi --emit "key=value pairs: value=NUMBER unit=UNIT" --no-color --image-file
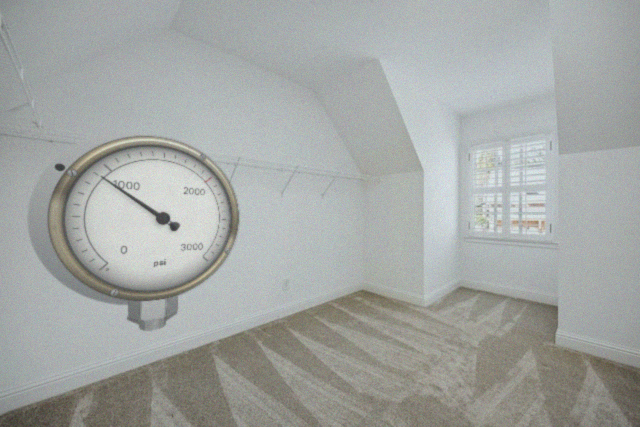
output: value=900 unit=psi
